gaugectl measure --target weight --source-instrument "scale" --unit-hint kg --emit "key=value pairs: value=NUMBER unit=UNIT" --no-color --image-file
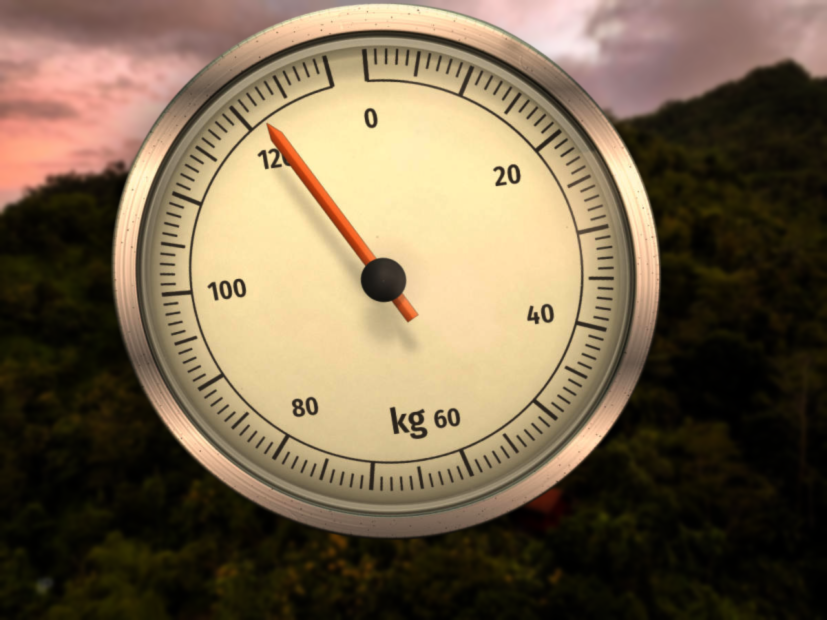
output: value=122 unit=kg
